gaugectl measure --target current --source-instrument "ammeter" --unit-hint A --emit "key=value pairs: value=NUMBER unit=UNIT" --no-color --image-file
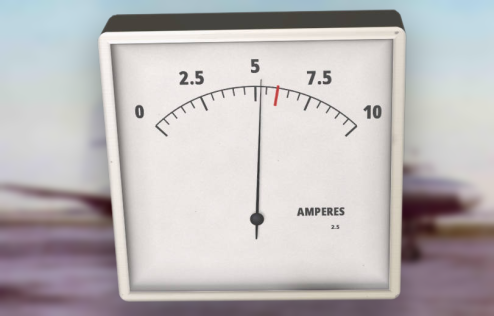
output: value=5.25 unit=A
